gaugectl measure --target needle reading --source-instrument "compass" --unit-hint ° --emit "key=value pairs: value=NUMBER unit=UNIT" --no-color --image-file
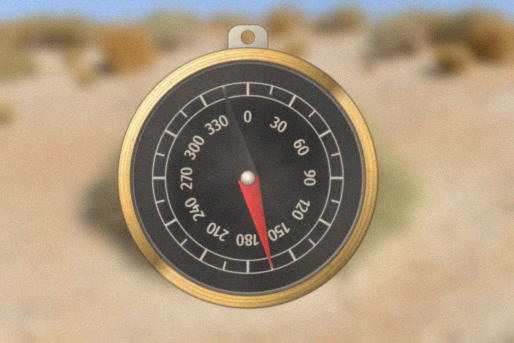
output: value=165 unit=°
